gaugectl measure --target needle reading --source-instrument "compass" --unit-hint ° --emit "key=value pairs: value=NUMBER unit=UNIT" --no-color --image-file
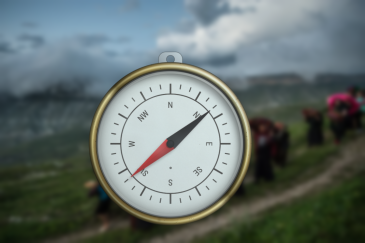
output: value=230 unit=°
